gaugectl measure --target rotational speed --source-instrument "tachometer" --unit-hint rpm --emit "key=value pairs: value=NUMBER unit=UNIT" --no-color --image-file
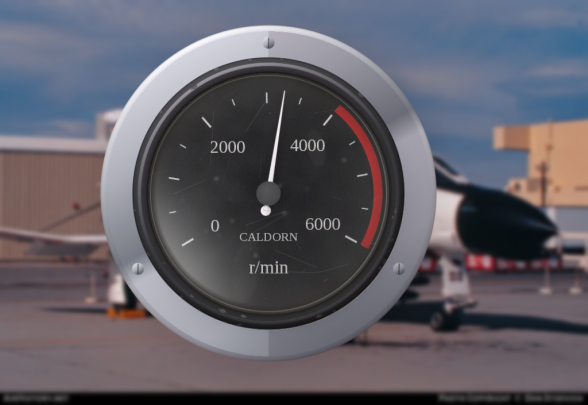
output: value=3250 unit=rpm
